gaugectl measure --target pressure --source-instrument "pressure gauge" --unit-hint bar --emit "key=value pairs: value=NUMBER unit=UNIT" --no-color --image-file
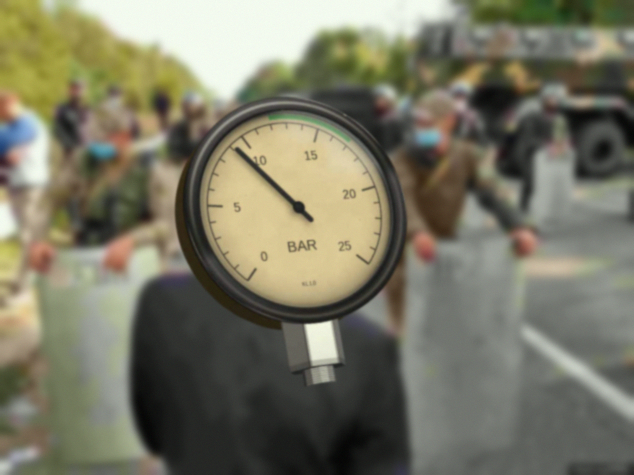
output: value=9 unit=bar
